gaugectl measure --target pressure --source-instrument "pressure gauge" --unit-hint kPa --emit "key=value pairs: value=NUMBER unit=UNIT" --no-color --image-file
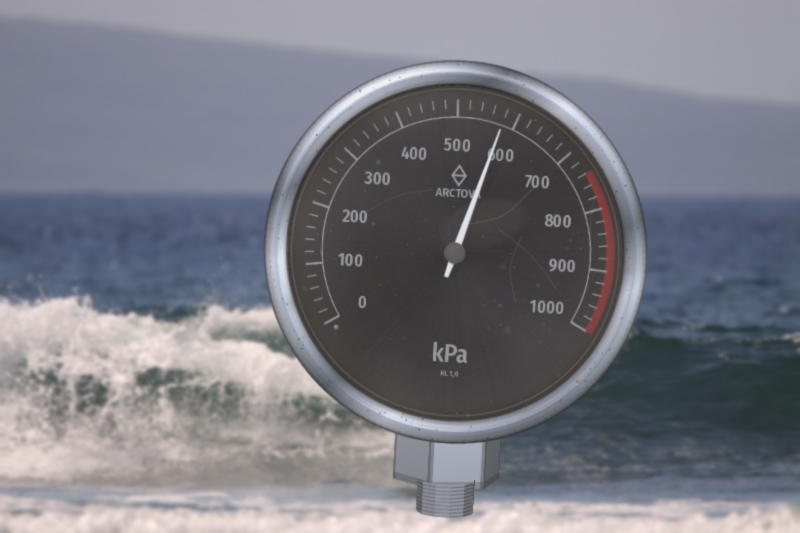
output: value=580 unit=kPa
